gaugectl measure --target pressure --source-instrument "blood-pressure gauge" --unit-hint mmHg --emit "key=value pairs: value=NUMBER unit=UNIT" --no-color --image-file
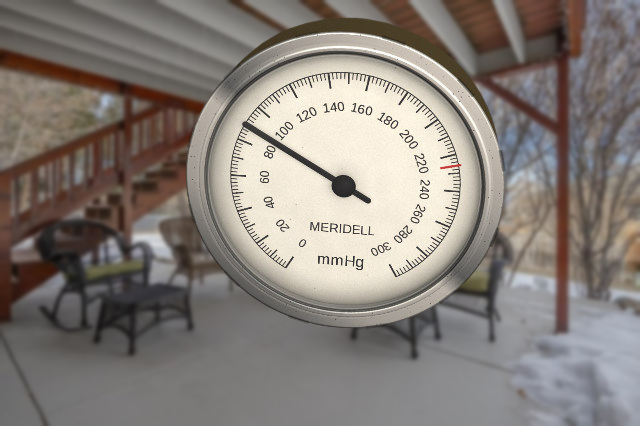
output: value=90 unit=mmHg
